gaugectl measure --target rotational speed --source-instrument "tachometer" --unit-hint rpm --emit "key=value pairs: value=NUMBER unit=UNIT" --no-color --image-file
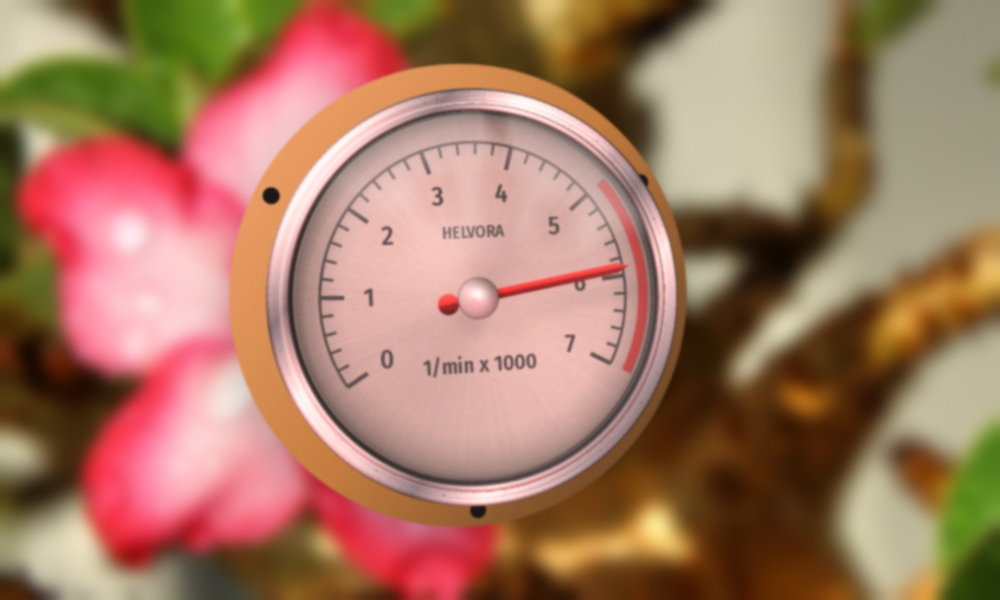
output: value=5900 unit=rpm
